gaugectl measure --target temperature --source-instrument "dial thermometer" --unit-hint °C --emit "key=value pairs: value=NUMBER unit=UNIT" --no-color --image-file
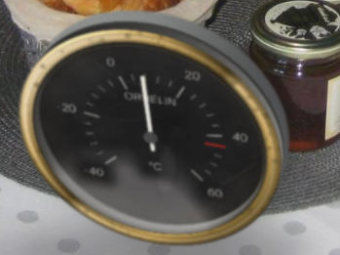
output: value=8 unit=°C
